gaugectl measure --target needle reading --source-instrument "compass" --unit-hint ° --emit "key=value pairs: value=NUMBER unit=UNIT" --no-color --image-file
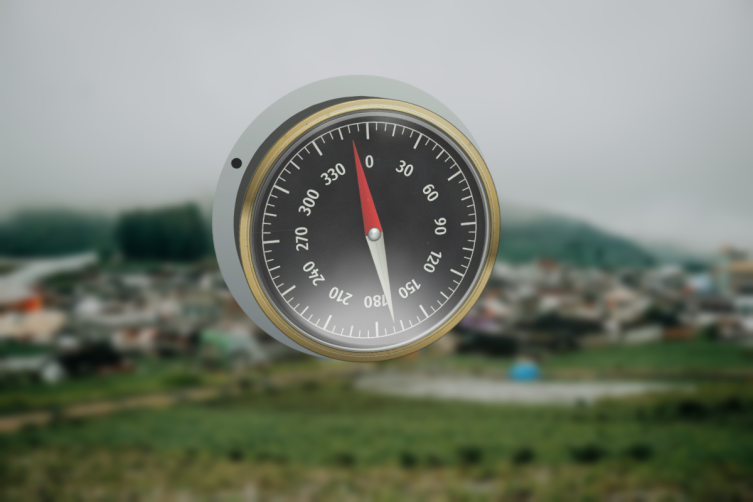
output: value=350 unit=°
